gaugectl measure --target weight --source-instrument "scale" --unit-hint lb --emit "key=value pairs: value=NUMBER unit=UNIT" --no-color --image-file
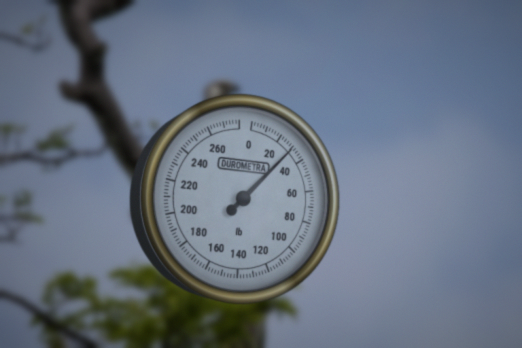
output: value=30 unit=lb
